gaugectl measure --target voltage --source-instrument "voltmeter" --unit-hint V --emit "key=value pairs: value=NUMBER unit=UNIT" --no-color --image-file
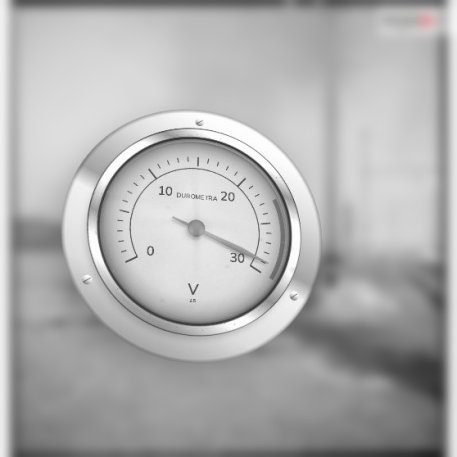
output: value=29 unit=V
